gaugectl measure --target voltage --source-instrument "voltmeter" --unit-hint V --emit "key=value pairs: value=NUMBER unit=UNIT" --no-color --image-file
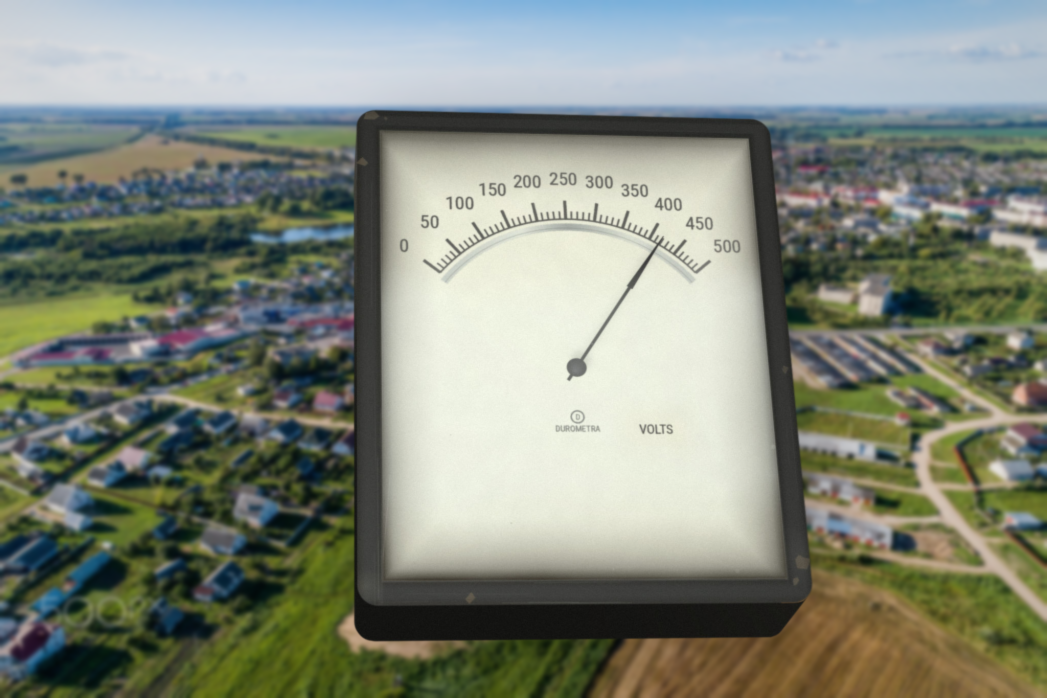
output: value=420 unit=V
